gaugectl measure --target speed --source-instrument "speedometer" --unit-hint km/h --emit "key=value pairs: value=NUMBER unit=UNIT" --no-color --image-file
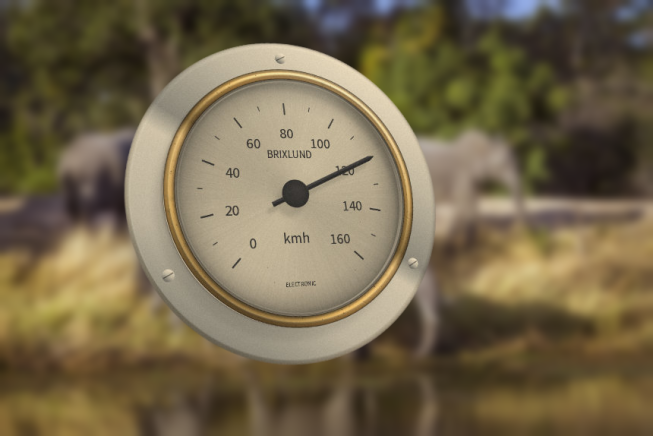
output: value=120 unit=km/h
